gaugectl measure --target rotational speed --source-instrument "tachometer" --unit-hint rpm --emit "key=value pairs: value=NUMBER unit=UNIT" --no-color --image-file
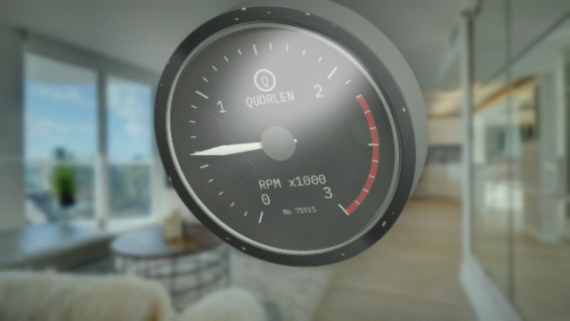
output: value=600 unit=rpm
